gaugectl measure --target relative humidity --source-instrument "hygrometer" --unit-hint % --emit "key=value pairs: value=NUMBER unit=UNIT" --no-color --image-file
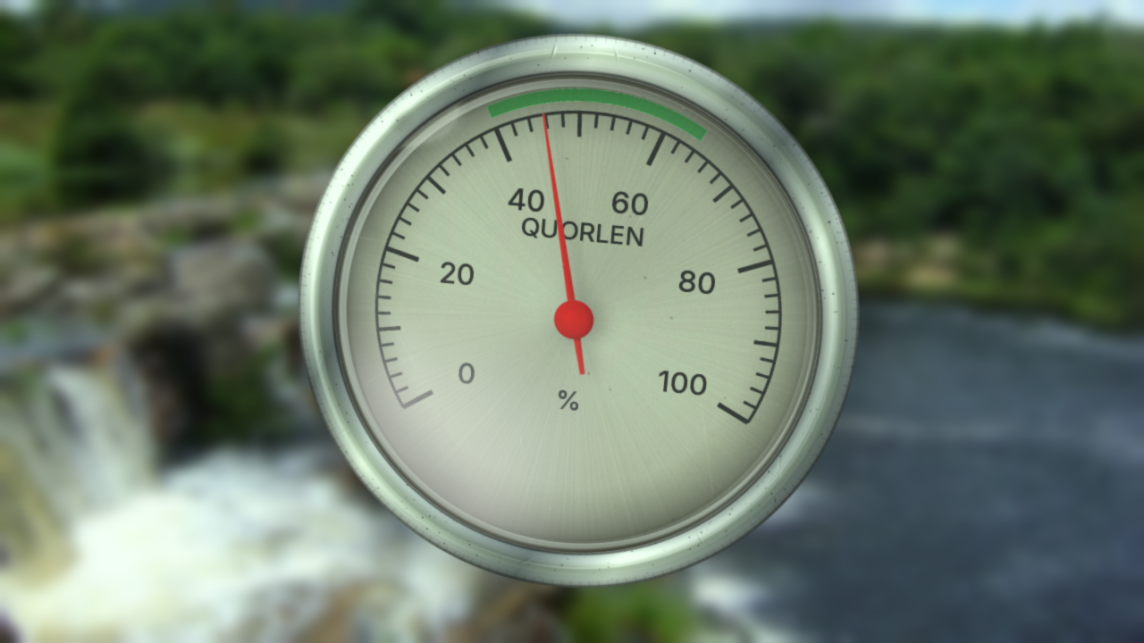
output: value=46 unit=%
